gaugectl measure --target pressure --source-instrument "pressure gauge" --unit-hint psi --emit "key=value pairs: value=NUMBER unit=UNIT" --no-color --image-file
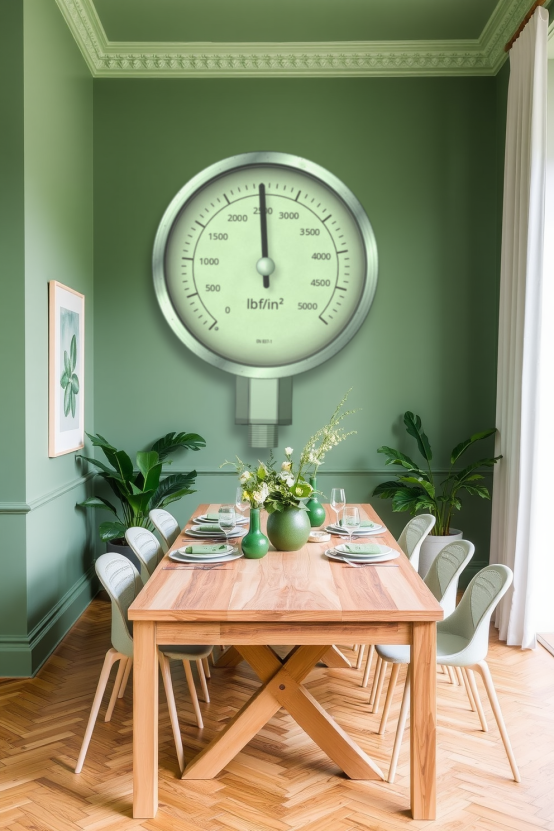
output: value=2500 unit=psi
